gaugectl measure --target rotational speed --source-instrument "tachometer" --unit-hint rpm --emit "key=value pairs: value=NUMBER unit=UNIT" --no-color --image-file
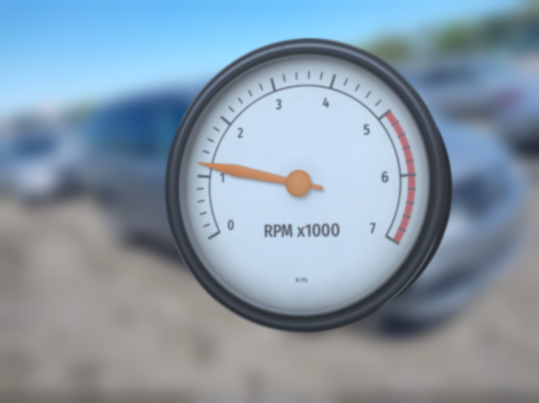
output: value=1200 unit=rpm
